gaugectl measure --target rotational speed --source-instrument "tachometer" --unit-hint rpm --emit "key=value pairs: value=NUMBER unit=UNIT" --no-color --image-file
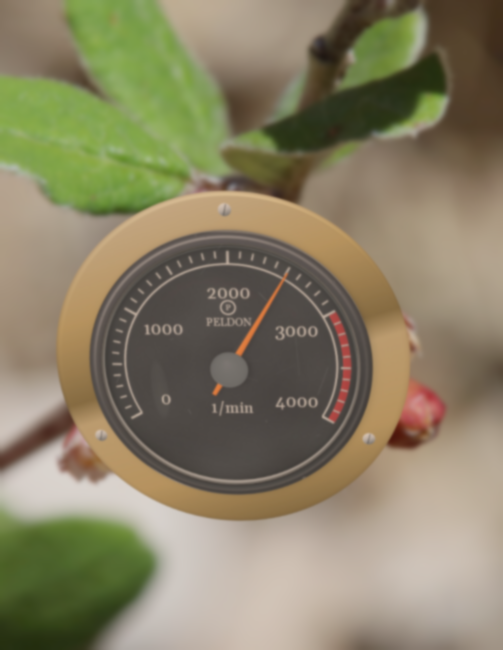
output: value=2500 unit=rpm
